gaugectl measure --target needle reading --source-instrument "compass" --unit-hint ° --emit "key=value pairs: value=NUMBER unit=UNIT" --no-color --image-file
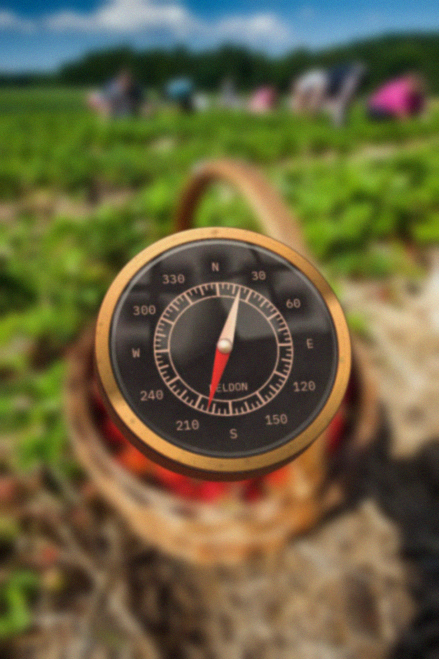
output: value=200 unit=°
